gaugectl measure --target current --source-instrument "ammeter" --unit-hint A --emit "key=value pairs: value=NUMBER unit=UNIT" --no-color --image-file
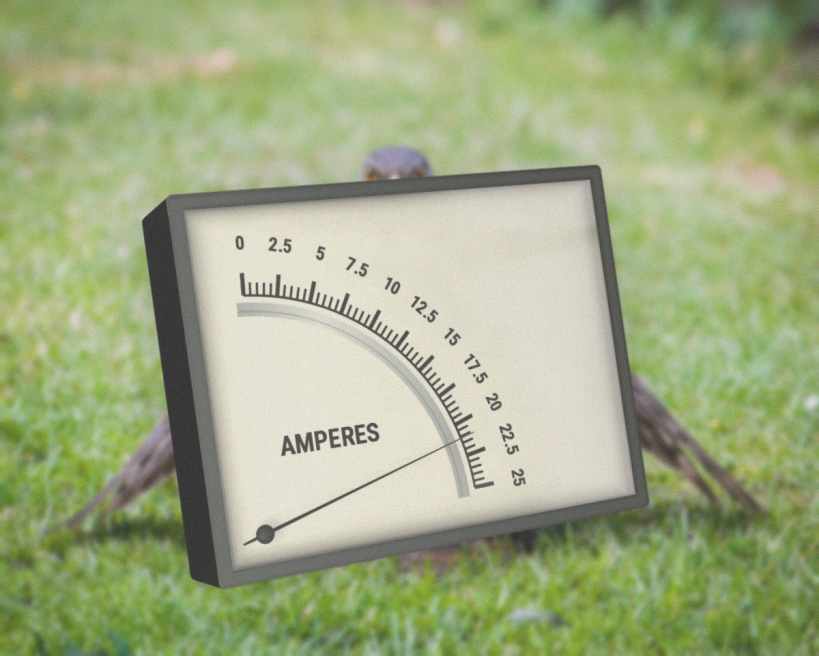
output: value=21 unit=A
